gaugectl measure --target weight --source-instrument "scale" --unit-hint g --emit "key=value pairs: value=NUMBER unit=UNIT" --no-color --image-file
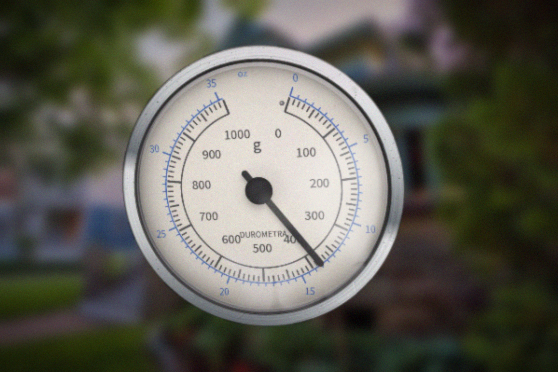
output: value=380 unit=g
